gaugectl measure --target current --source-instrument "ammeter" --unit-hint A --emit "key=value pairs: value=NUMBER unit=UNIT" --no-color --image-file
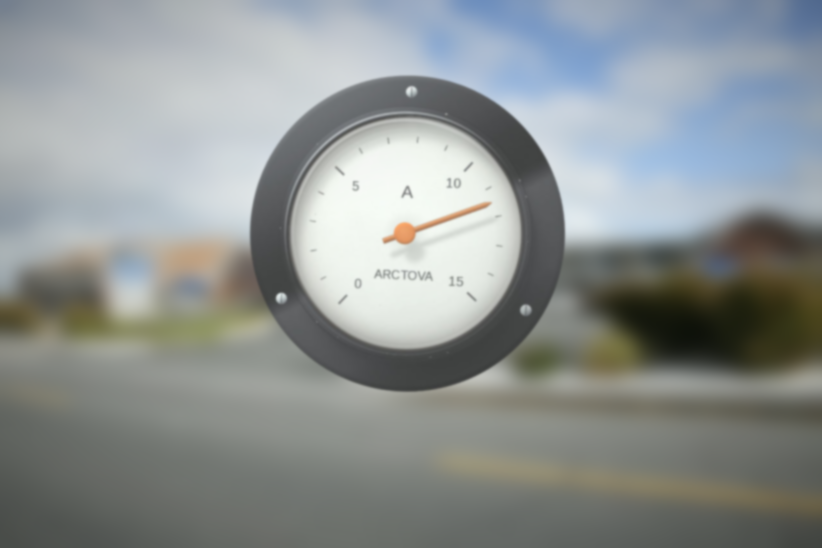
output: value=11.5 unit=A
